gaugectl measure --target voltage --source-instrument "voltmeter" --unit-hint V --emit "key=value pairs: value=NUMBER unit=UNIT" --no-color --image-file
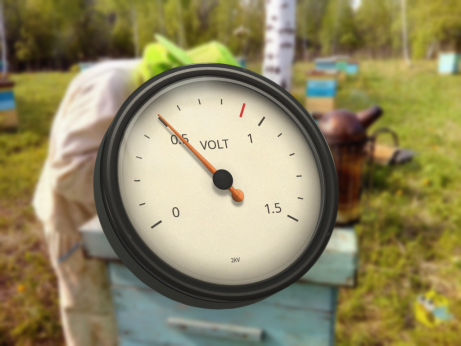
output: value=0.5 unit=V
